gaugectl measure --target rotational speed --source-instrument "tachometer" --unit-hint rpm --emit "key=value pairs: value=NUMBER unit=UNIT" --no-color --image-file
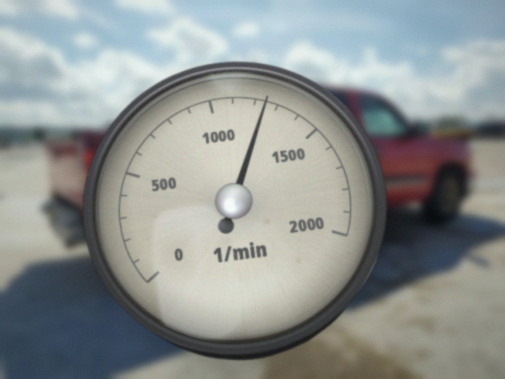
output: value=1250 unit=rpm
